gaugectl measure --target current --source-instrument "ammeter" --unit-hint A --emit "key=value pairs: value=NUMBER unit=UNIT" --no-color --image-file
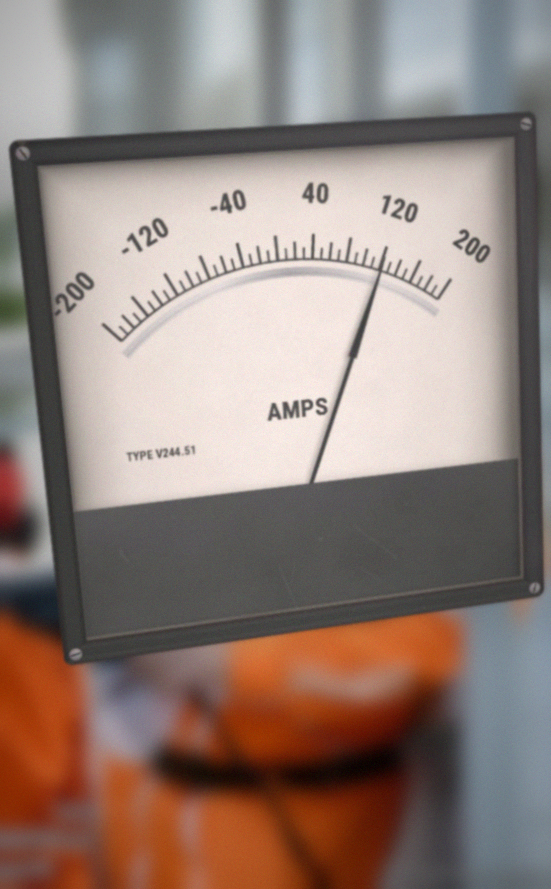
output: value=120 unit=A
